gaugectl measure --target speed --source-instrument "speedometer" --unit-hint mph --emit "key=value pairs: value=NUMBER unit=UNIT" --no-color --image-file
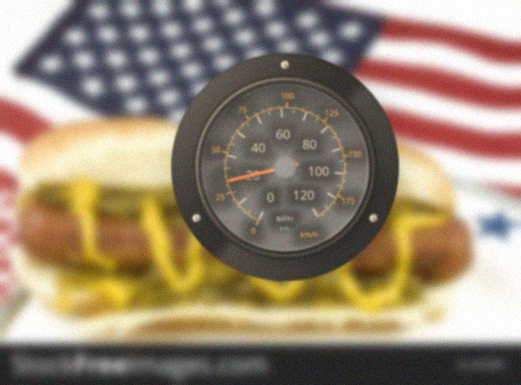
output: value=20 unit=mph
